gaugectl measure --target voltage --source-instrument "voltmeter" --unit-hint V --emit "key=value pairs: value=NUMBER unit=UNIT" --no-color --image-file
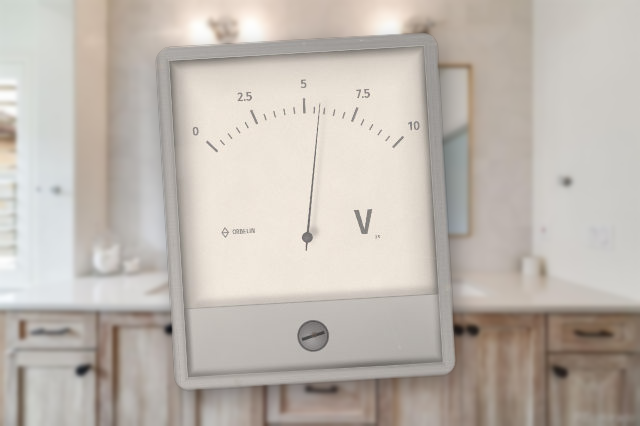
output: value=5.75 unit=V
